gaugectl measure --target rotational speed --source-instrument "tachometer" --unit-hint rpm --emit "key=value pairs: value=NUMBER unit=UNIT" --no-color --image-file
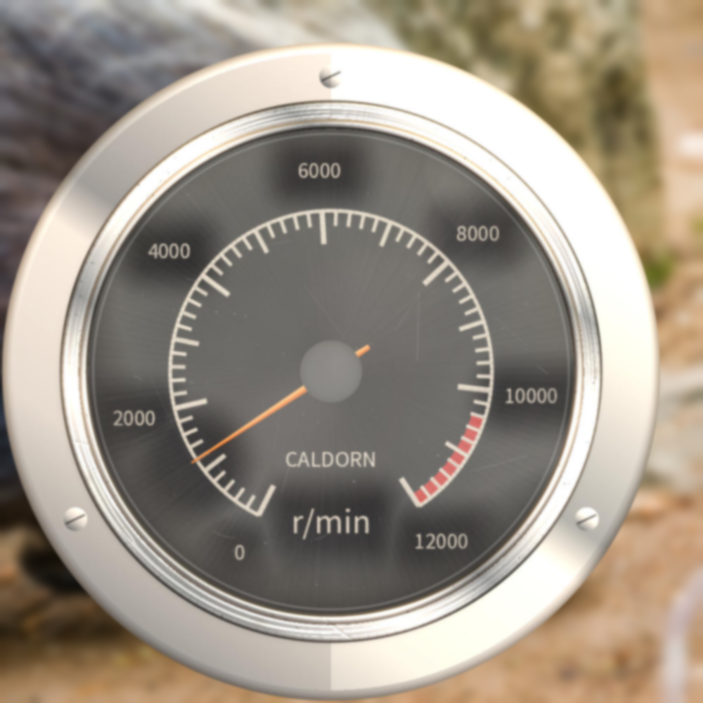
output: value=1200 unit=rpm
